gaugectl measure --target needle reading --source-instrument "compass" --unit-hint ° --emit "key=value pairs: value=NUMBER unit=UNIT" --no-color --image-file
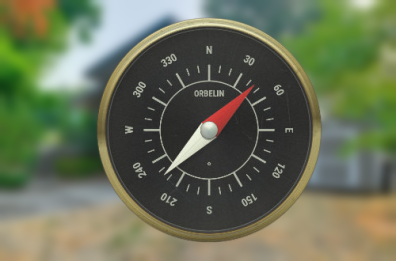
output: value=45 unit=°
